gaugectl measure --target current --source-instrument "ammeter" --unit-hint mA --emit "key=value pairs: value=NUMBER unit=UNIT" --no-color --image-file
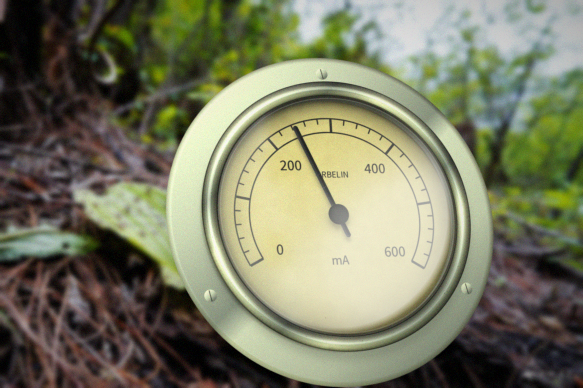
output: value=240 unit=mA
